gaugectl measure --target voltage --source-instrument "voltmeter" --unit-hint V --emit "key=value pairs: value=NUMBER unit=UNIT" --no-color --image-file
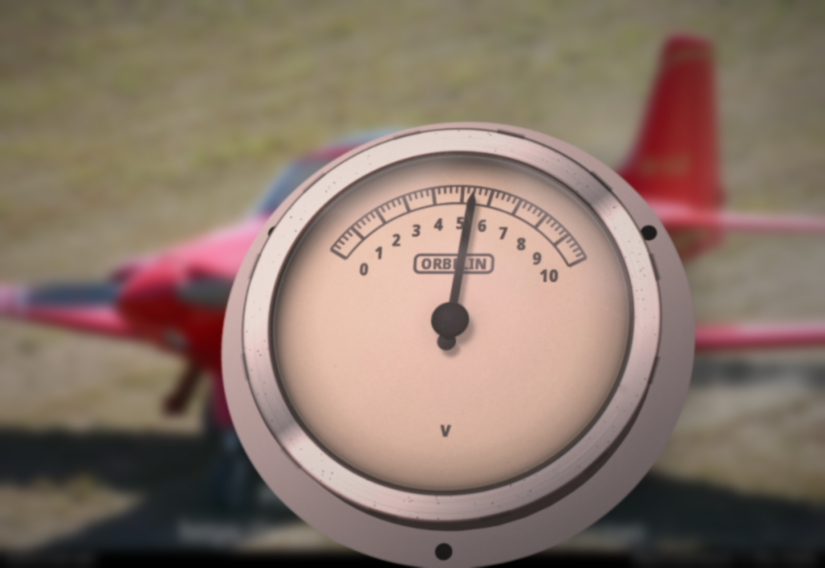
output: value=5.4 unit=V
